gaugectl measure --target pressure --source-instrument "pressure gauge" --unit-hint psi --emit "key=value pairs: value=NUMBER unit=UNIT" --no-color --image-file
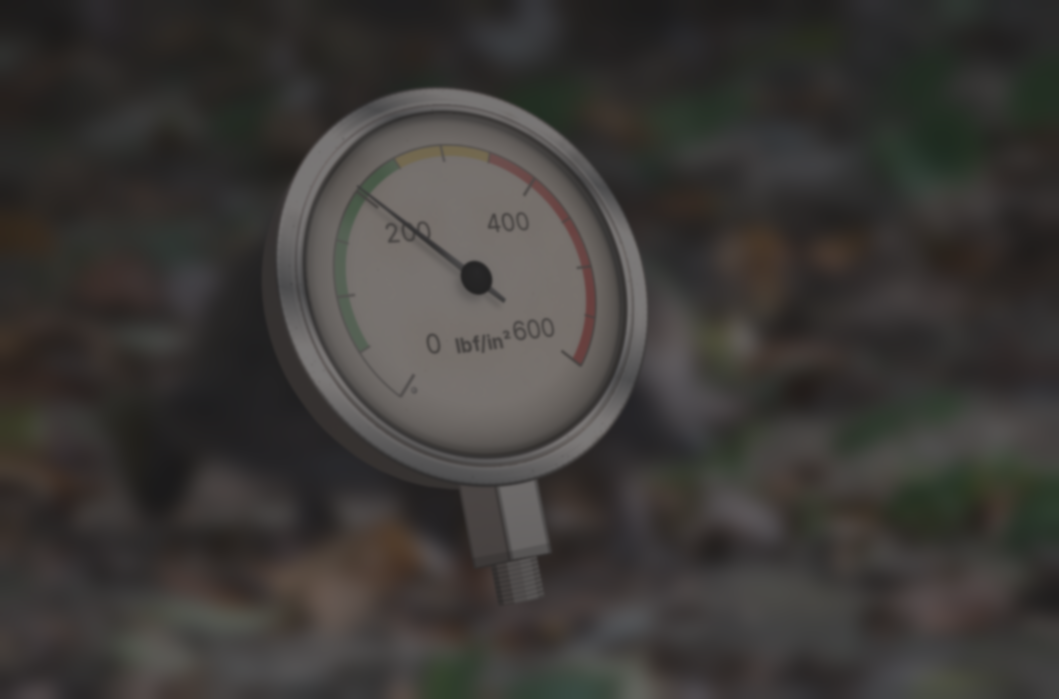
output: value=200 unit=psi
